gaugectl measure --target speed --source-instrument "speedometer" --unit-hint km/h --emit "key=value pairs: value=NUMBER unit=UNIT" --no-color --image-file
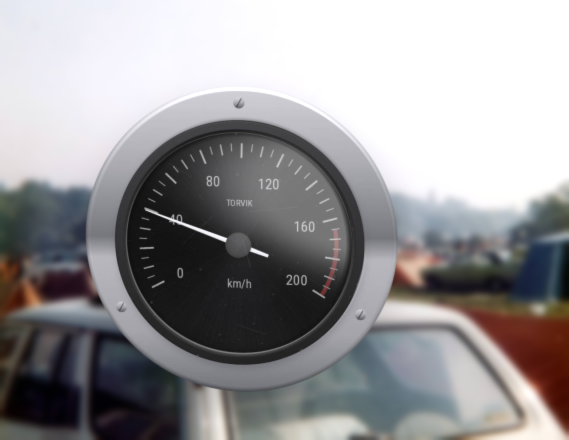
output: value=40 unit=km/h
